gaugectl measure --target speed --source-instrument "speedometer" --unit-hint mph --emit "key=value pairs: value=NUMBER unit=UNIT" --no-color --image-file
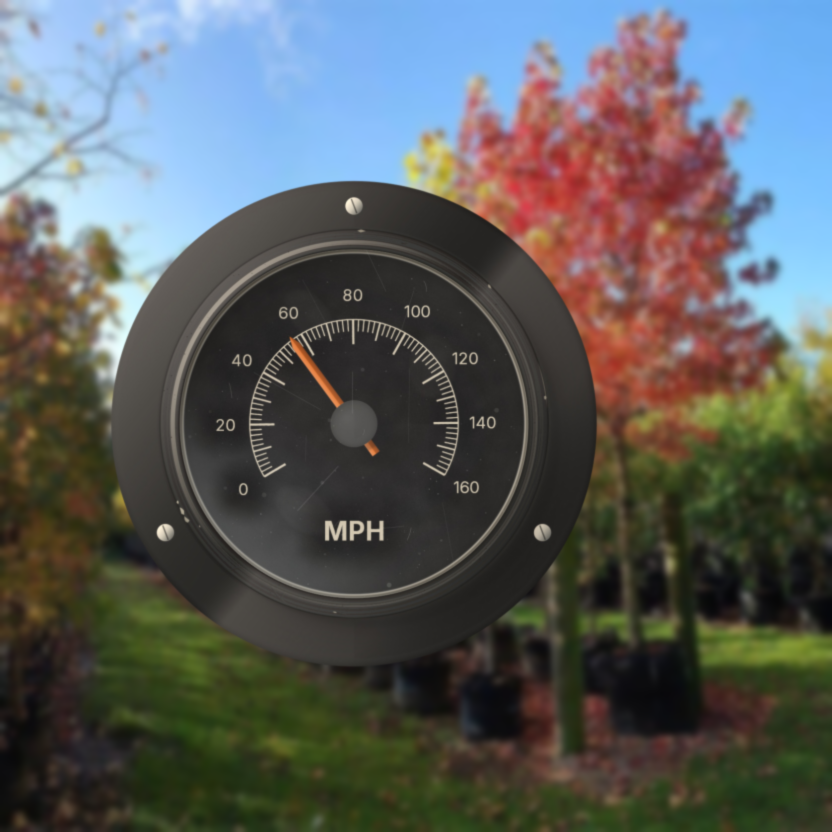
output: value=56 unit=mph
